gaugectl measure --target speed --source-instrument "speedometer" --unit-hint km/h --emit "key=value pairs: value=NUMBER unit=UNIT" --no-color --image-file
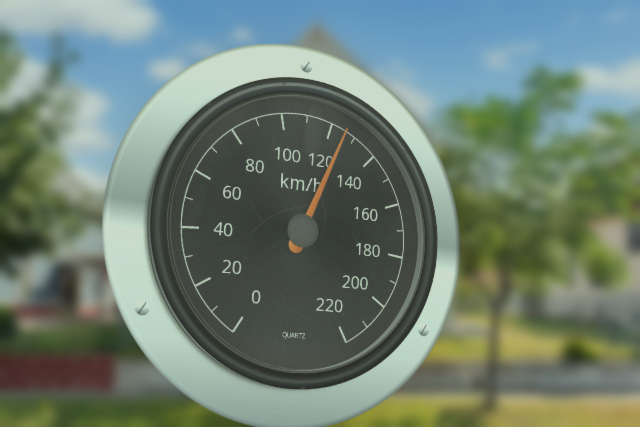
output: value=125 unit=km/h
